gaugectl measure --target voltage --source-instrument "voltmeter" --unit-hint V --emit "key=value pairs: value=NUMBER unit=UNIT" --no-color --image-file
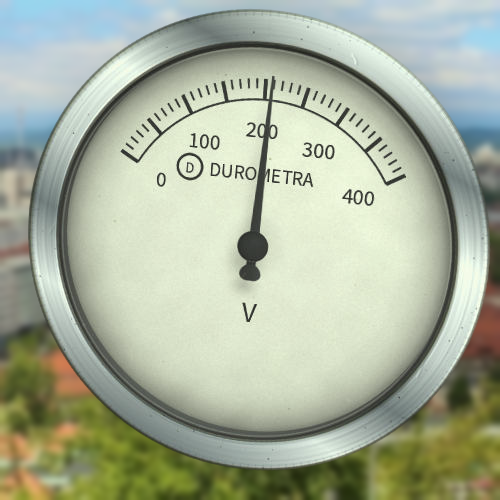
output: value=210 unit=V
